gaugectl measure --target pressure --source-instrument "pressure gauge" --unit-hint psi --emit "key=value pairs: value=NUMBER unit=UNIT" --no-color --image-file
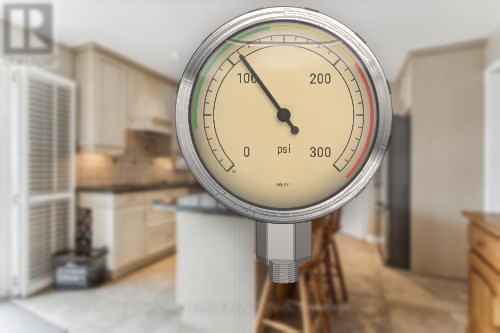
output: value=110 unit=psi
